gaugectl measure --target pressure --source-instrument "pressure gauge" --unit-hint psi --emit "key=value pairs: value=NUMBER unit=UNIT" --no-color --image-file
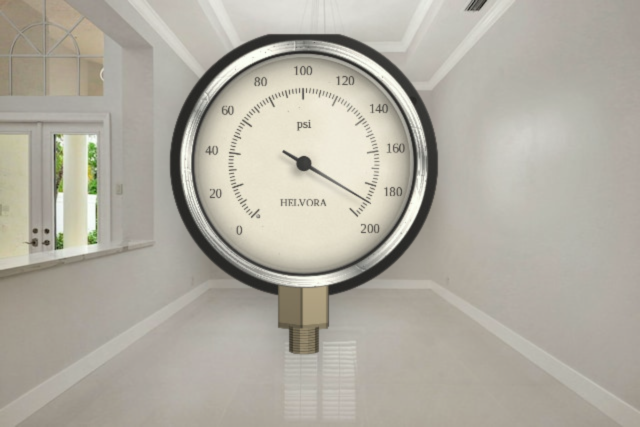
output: value=190 unit=psi
